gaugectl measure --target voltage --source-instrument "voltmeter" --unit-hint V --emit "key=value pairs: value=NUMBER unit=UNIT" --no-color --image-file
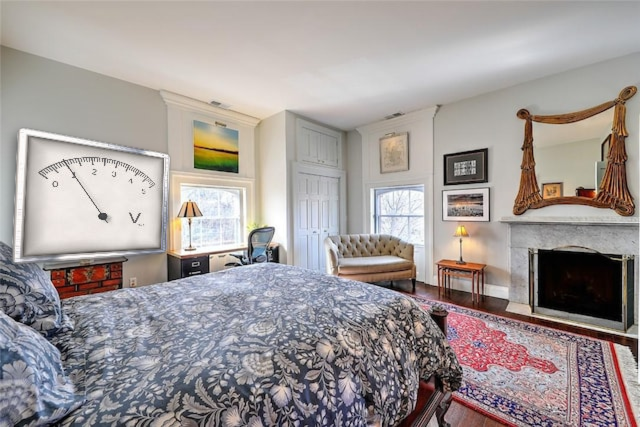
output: value=1 unit=V
